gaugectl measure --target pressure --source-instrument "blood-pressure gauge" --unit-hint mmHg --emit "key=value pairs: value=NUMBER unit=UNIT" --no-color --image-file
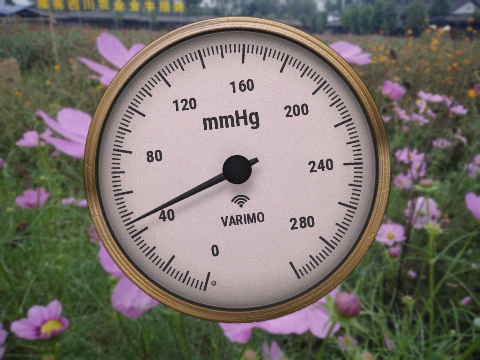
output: value=46 unit=mmHg
